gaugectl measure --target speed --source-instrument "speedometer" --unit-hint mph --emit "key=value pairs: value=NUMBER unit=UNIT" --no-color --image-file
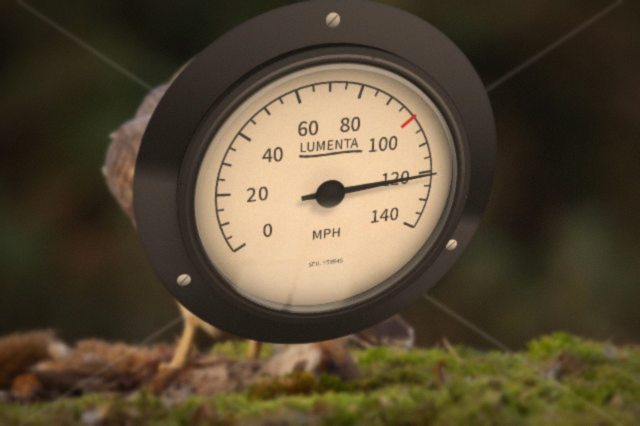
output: value=120 unit=mph
